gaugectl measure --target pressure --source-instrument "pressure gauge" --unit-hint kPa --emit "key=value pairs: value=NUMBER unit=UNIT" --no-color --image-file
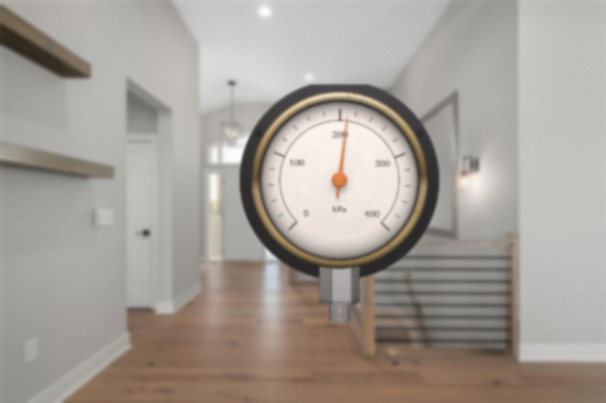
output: value=210 unit=kPa
